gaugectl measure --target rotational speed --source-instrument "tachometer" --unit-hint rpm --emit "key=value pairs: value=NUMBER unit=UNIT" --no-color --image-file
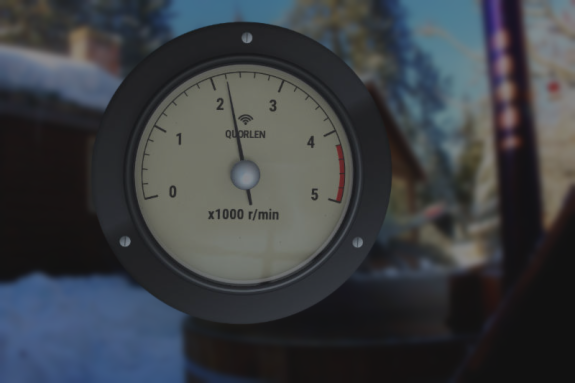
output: value=2200 unit=rpm
